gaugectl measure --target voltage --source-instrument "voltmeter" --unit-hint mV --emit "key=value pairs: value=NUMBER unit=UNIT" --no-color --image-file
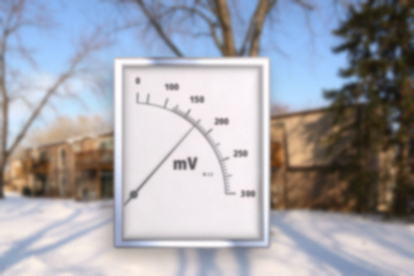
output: value=175 unit=mV
